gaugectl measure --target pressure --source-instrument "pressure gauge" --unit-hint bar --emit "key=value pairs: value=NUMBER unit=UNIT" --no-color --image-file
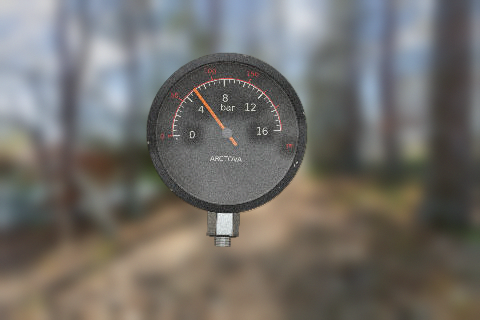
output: value=5 unit=bar
